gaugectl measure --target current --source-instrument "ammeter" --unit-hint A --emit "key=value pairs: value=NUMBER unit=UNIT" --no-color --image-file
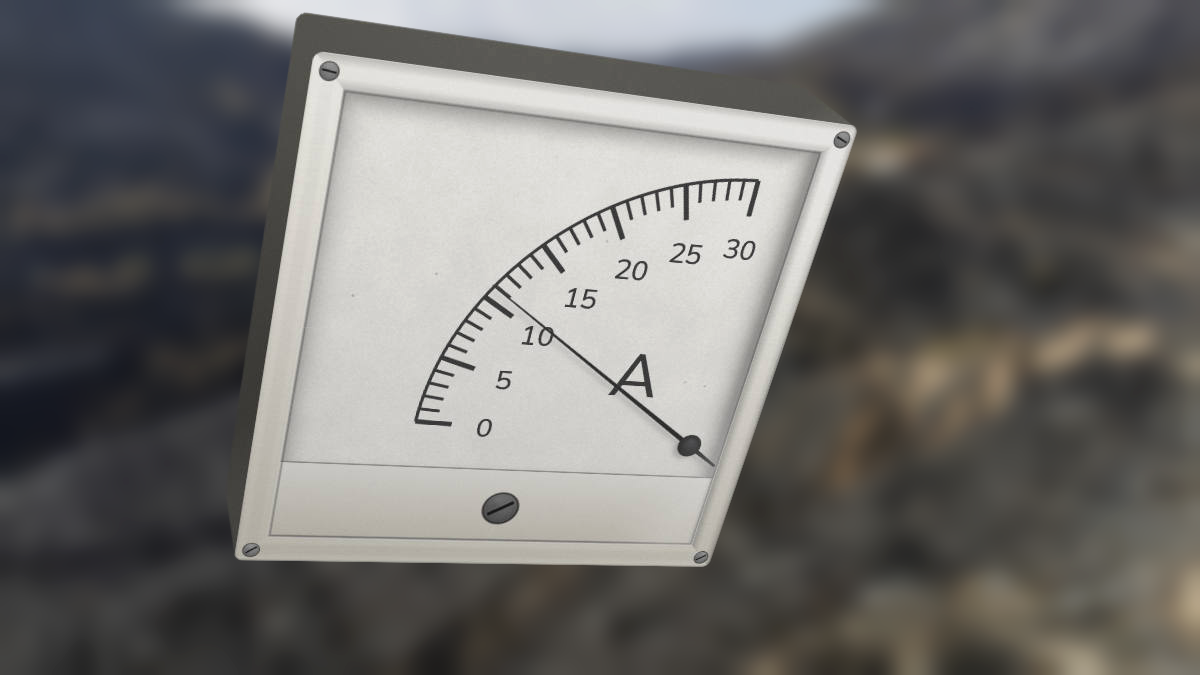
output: value=11 unit=A
